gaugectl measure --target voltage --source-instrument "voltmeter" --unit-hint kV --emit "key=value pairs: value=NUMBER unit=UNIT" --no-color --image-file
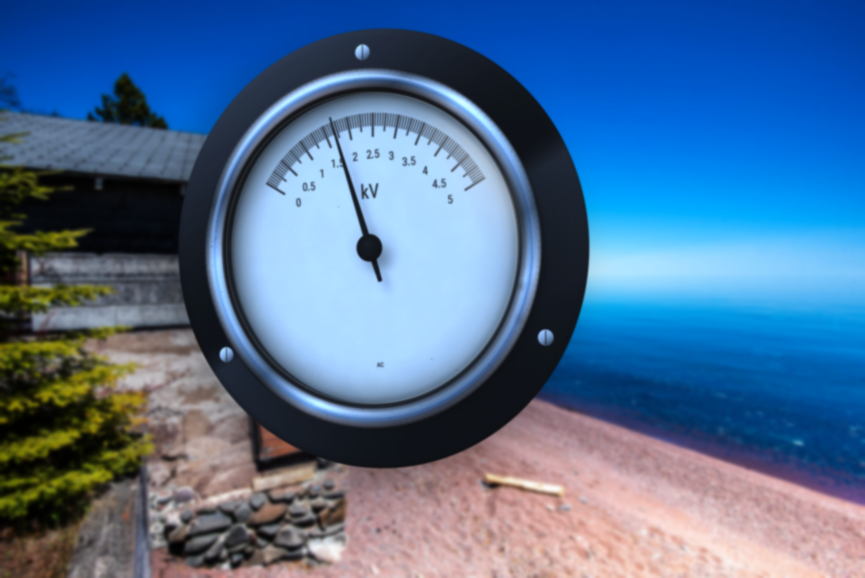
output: value=1.75 unit=kV
